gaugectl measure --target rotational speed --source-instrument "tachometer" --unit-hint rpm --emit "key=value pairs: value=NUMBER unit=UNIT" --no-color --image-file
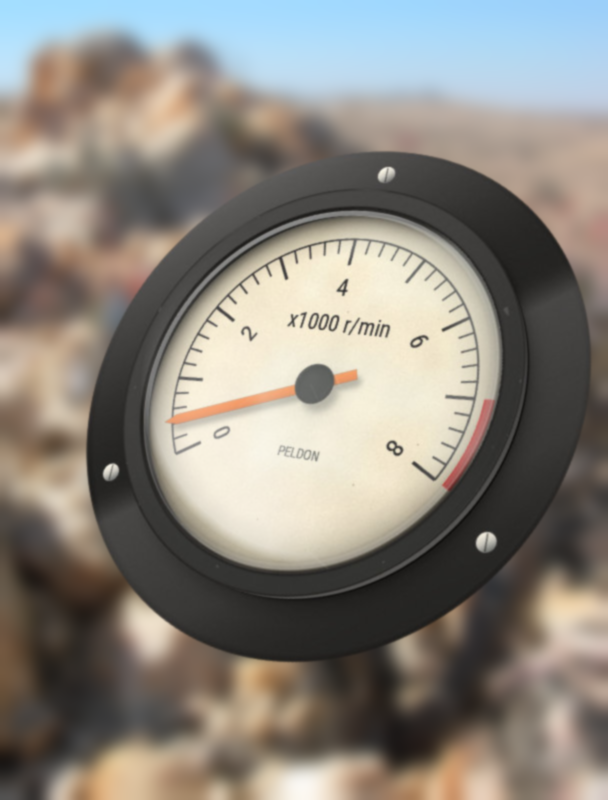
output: value=400 unit=rpm
